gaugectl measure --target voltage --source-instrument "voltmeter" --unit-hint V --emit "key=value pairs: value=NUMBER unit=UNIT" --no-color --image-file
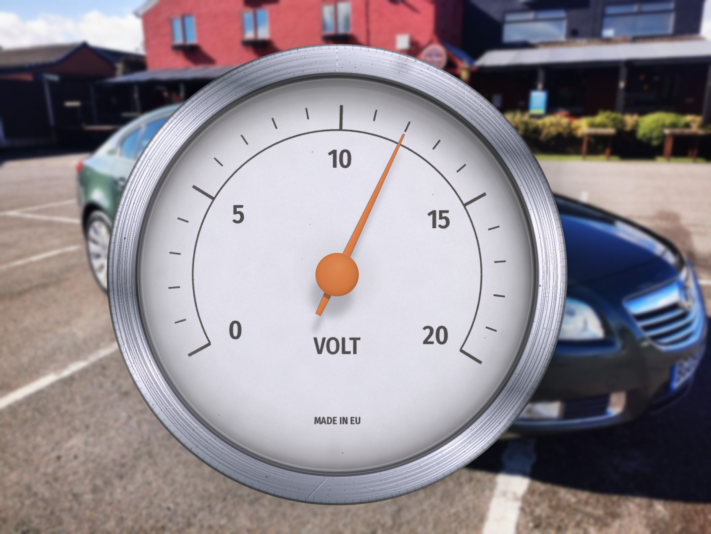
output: value=12 unit=V
